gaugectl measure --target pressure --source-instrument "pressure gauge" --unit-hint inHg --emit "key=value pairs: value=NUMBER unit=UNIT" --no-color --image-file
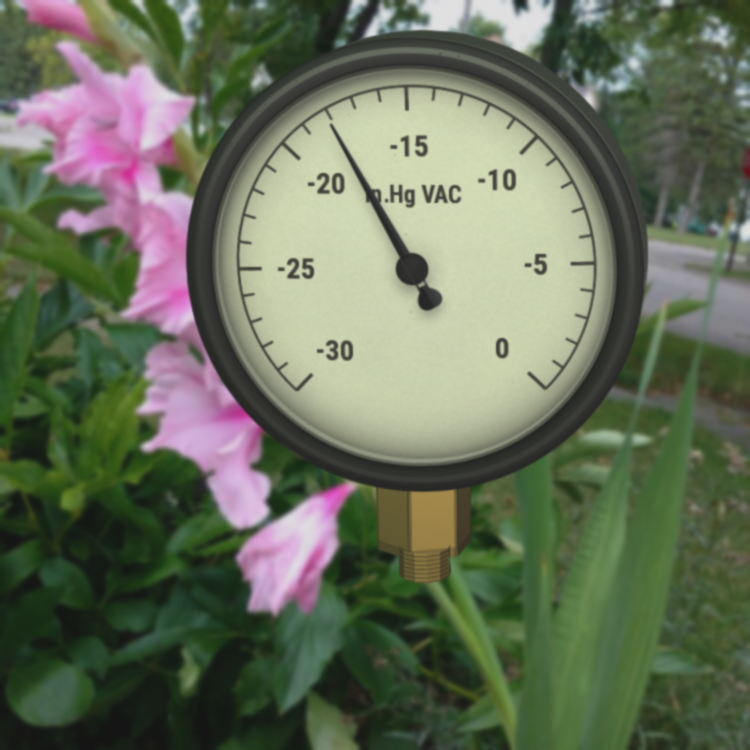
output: value=-18 unit=inHg
